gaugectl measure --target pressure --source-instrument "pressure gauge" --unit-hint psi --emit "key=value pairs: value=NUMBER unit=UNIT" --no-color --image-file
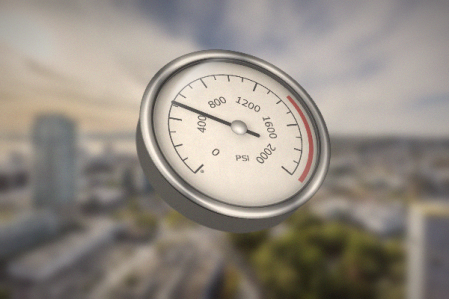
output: value=500 unit=psi
